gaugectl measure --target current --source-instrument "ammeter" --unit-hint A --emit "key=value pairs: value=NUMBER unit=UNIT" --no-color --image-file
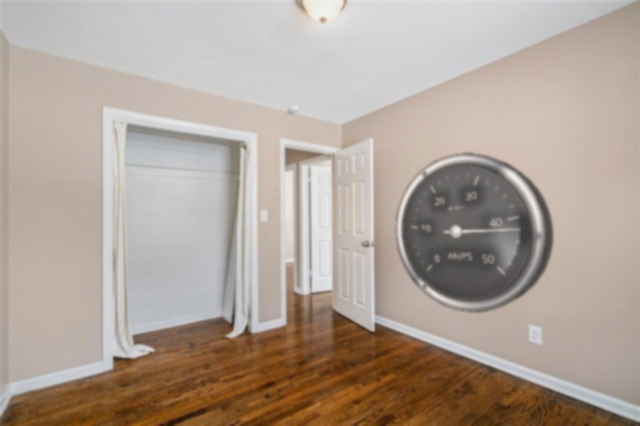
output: value=42 unit=A
